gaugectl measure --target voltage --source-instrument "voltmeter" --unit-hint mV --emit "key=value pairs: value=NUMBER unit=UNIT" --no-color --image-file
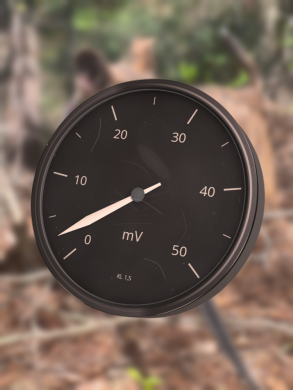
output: value=2.5 unit=mV
